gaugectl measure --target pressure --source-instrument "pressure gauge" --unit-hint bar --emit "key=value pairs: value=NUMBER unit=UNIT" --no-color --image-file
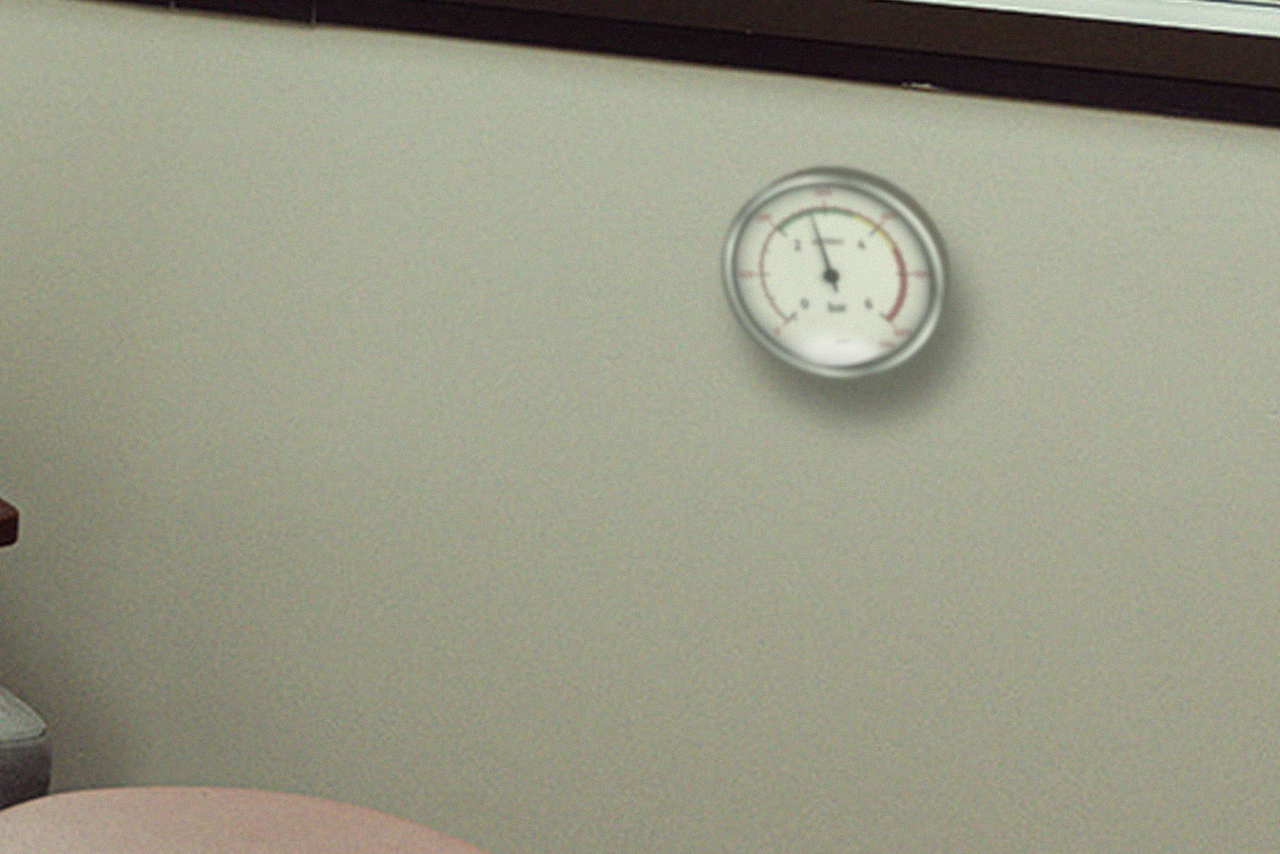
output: value=2.75 unit=bar
